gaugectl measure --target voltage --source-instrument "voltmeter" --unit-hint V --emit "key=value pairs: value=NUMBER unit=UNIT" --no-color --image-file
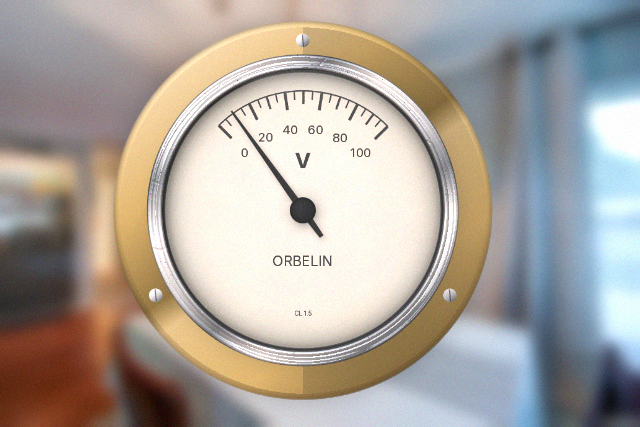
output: value=10 unit=V
